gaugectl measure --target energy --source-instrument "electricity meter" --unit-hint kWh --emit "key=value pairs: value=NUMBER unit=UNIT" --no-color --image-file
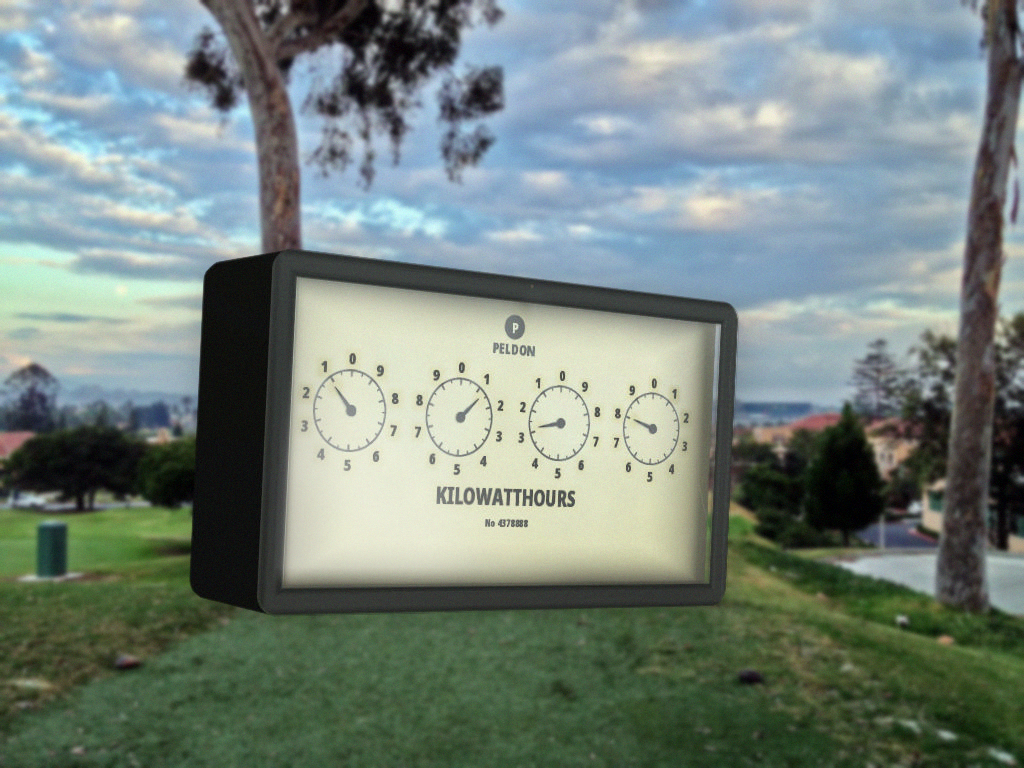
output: value=1128 unit=kWh
